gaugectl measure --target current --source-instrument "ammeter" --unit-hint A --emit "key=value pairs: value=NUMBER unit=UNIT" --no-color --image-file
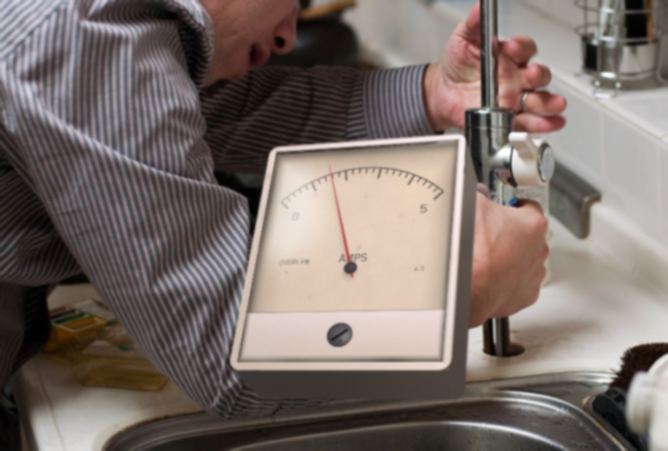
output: value=1.6 unit=A
